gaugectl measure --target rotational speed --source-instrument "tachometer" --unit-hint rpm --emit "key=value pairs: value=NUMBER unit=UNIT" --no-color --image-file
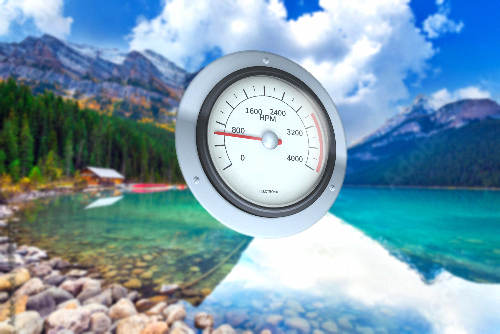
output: value=600 unit=rpm
